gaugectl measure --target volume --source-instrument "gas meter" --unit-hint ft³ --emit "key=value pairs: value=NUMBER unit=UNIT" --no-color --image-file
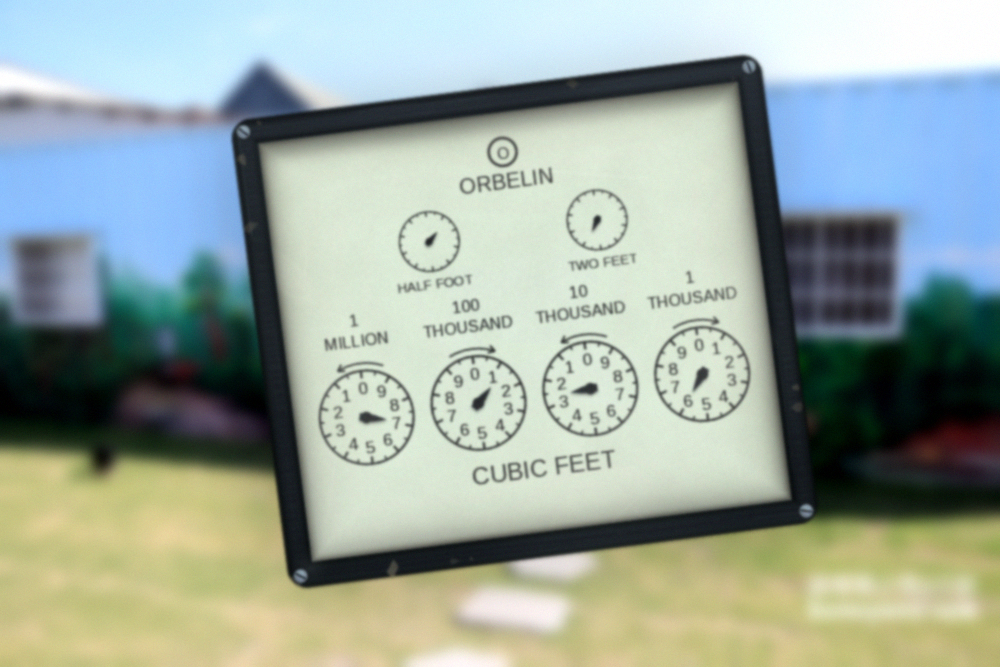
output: value=712600 unit=ft³
